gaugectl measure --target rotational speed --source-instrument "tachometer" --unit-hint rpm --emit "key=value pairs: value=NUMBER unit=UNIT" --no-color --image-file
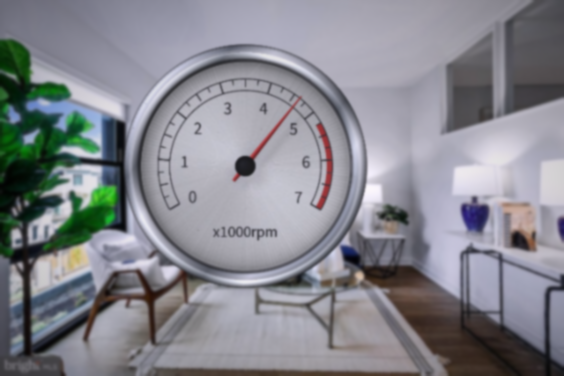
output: value=4625 unit=rpm
